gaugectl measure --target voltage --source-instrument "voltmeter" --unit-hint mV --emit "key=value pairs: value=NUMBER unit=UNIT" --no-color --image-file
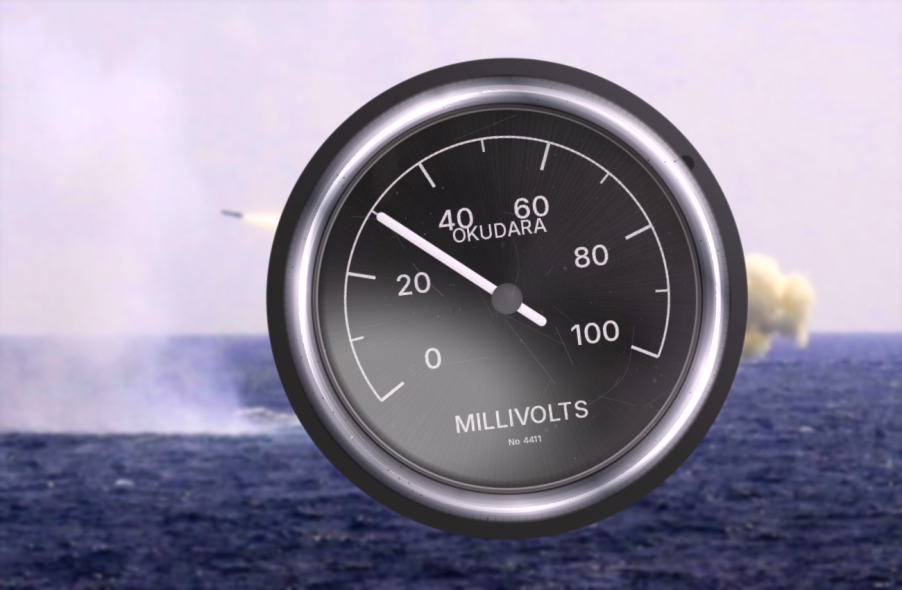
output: value=30 unit=mV
